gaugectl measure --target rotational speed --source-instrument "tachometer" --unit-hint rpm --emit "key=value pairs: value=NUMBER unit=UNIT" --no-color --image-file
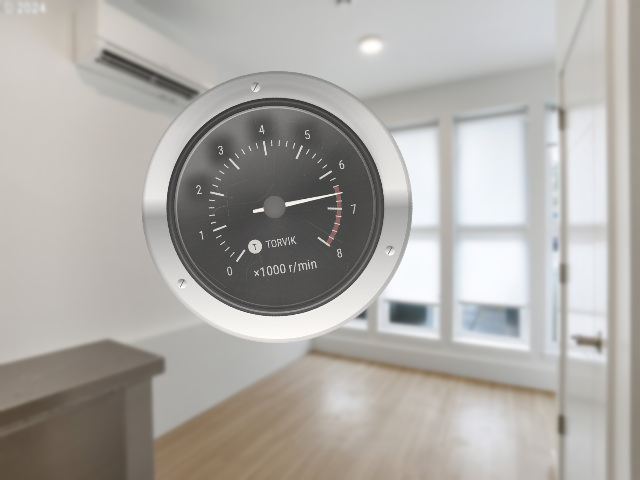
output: value=6600 unit=rpm
